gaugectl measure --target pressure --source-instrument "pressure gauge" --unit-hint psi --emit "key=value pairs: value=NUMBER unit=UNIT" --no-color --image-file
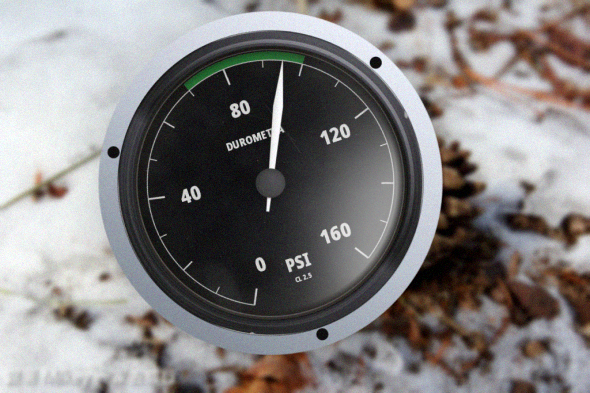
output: value=95 unit=psi
